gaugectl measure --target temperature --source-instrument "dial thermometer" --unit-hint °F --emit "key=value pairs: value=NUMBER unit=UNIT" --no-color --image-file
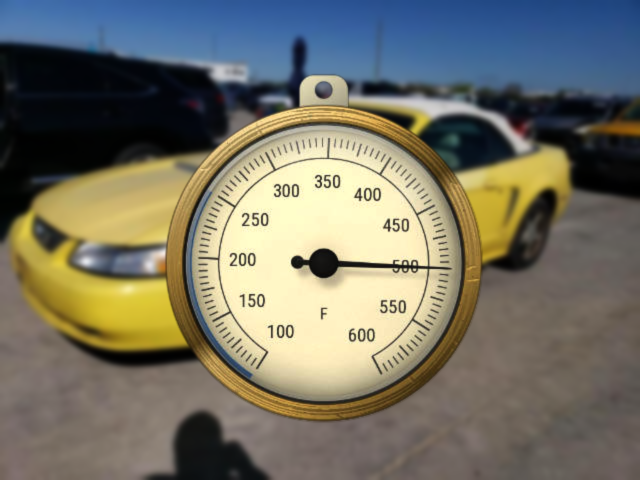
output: value=500 unit=°F
